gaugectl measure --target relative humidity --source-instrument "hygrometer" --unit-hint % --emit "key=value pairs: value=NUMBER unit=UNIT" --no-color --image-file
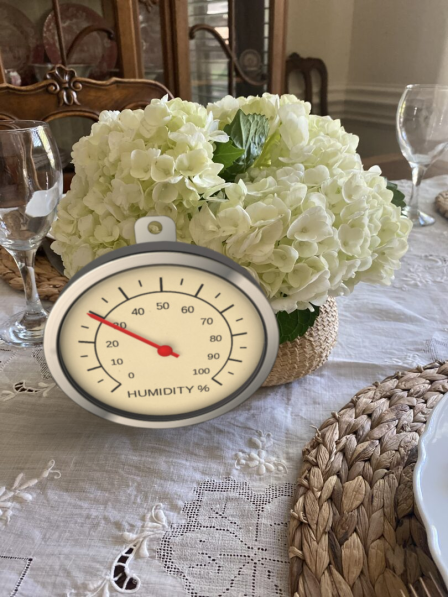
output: value=30 unit=%
